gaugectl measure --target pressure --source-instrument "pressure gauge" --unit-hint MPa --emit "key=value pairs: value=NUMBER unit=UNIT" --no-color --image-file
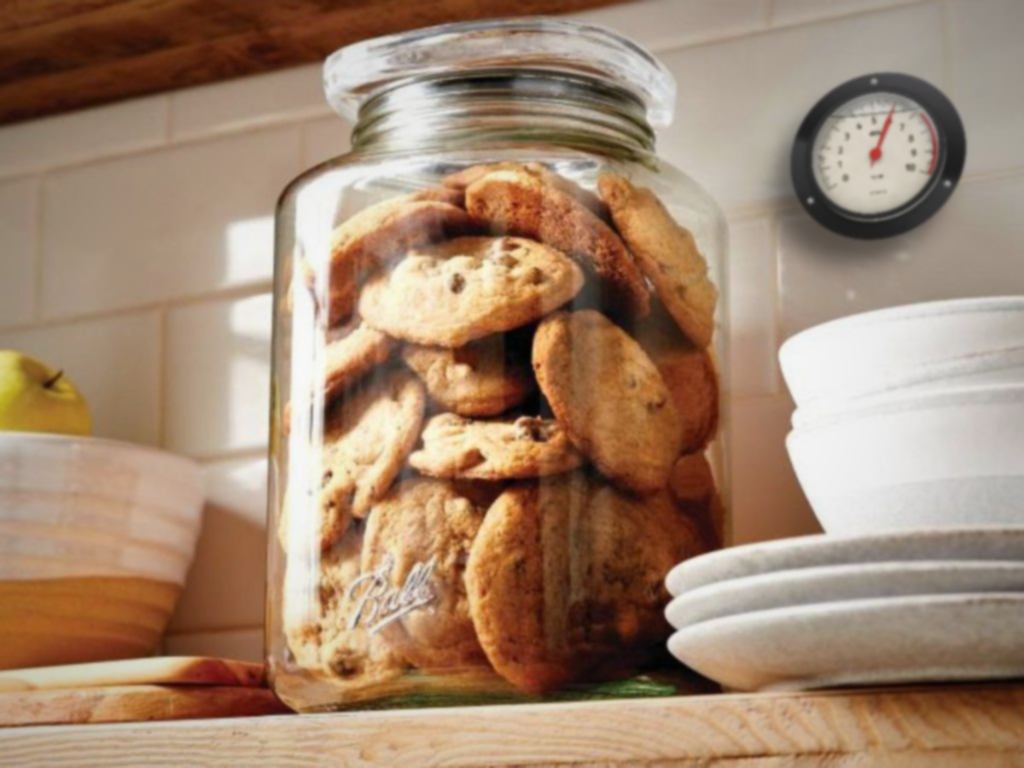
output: value=6 unit=MPa
